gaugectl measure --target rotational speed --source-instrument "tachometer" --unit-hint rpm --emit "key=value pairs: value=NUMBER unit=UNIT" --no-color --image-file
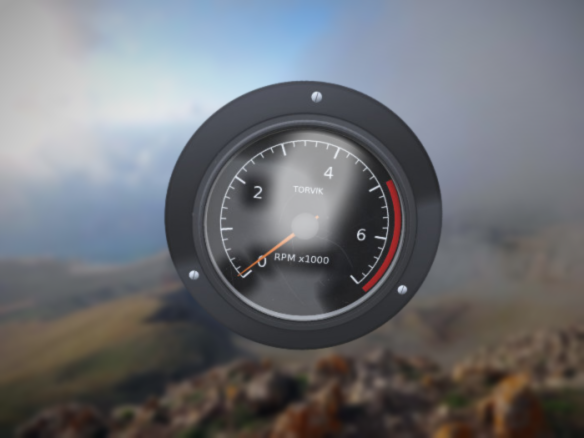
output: value=100 unit=rpm
